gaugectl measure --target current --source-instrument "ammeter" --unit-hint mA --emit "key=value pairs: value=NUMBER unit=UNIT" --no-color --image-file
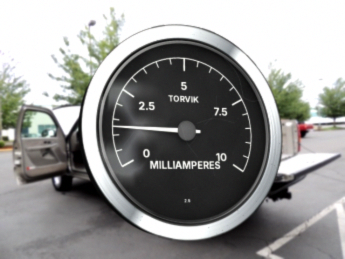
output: value=1.25 unit=mA
